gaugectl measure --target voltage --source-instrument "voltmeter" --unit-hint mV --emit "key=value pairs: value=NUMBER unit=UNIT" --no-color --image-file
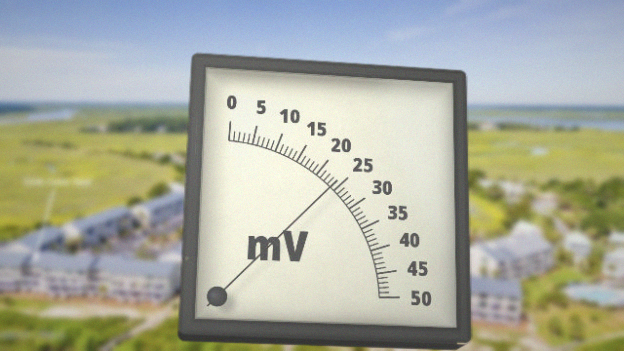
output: value=24 unit=mV
